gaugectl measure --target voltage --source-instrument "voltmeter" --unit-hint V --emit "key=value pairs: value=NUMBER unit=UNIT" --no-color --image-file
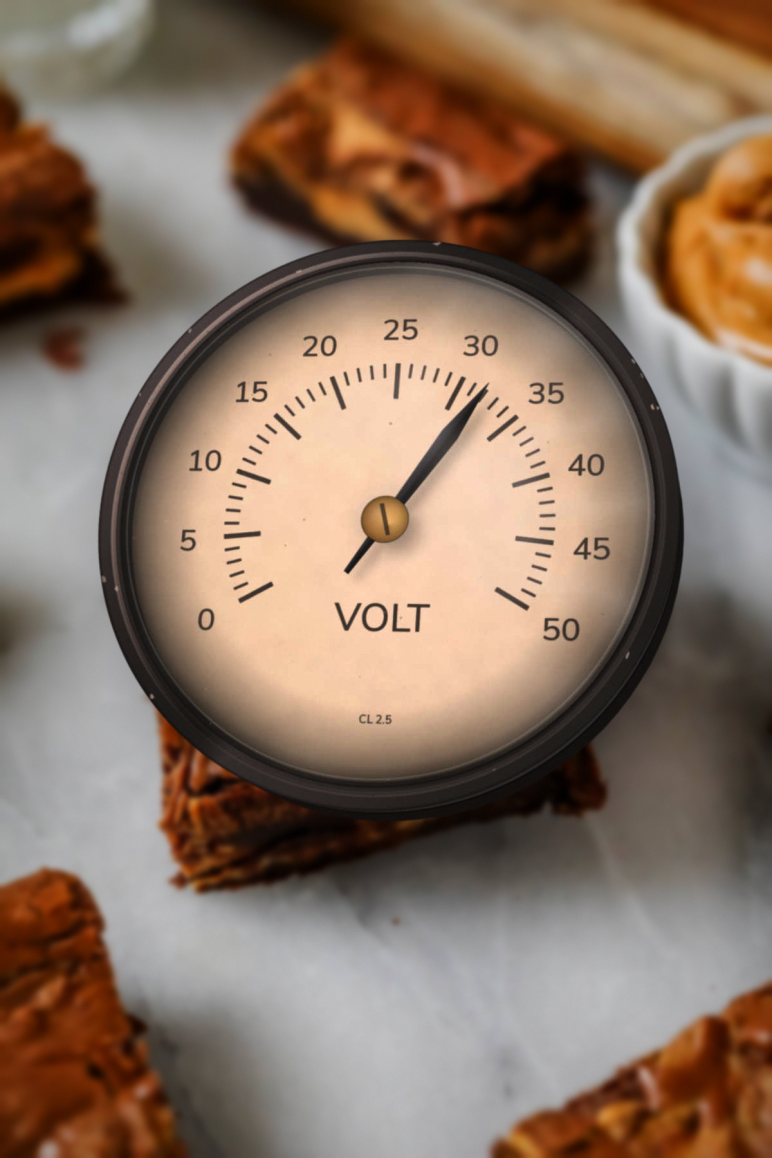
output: value=32 unit=V
